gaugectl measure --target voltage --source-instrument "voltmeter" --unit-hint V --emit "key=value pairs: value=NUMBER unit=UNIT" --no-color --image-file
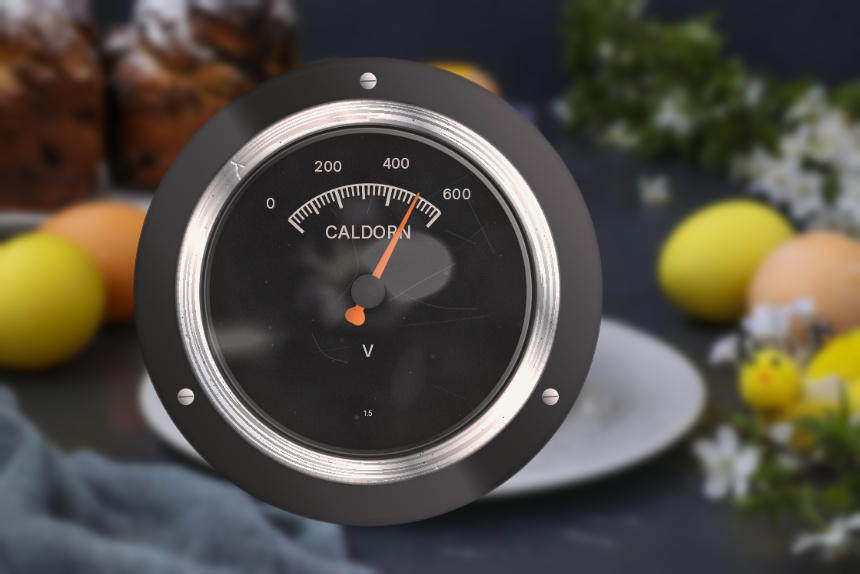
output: value=500 unit=V
